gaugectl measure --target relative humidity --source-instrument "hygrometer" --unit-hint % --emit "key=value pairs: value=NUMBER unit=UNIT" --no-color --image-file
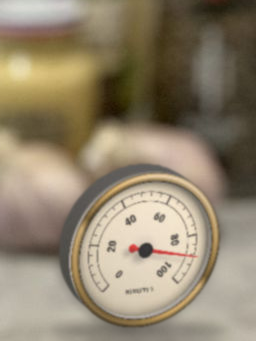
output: value=88 unit=%
